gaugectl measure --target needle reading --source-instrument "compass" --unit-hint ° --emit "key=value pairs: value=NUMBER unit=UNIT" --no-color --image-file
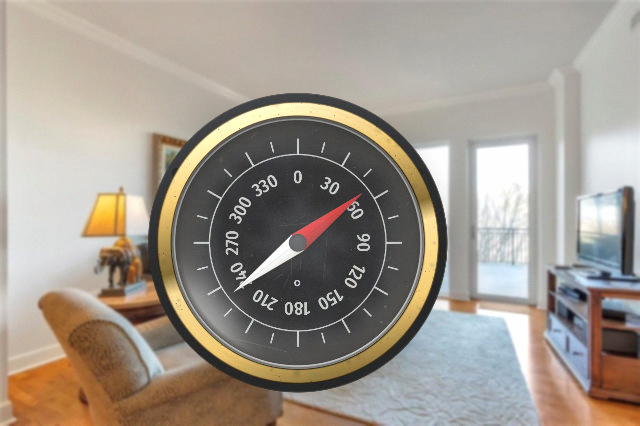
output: value=52.5 unit=°
